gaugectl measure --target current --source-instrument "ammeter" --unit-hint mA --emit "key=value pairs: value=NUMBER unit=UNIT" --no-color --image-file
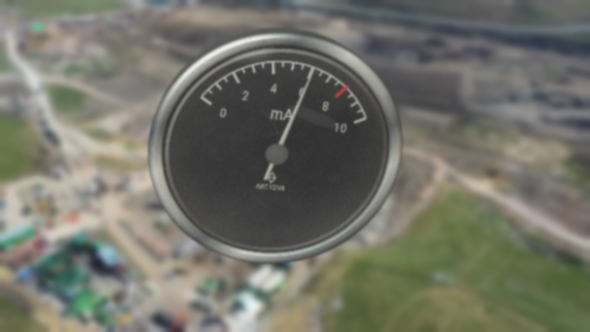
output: value=6 unit=mA
